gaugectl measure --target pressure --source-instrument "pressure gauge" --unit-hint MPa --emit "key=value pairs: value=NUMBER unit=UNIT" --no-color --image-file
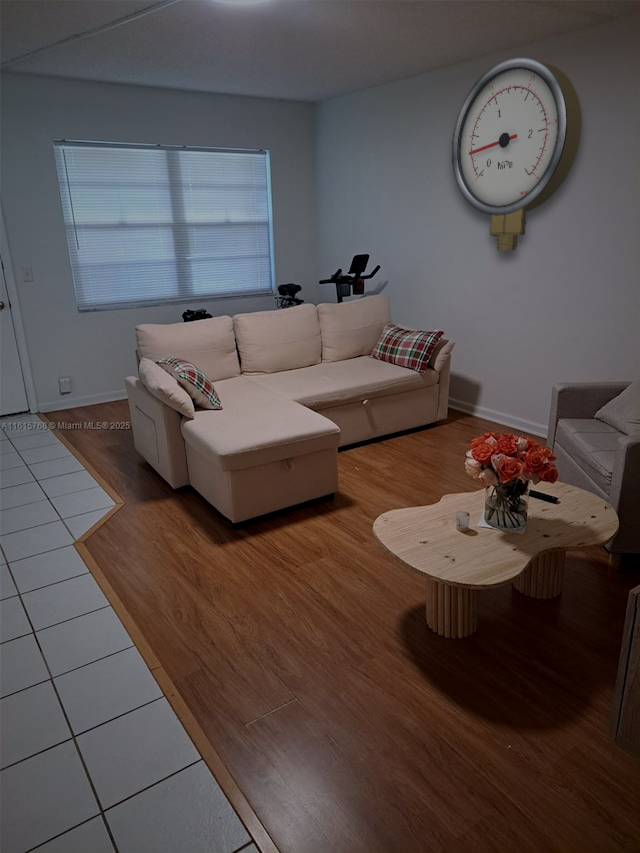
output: value=0.3 unit=MPa
